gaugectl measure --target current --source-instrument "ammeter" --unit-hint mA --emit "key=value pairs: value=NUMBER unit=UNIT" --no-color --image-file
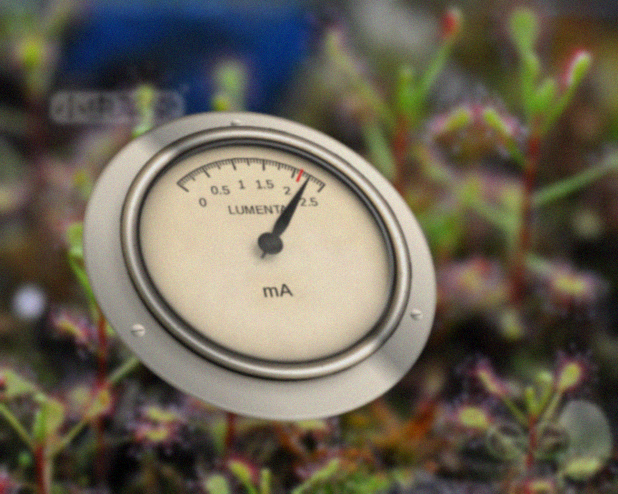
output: value=2.25 unit=mA
